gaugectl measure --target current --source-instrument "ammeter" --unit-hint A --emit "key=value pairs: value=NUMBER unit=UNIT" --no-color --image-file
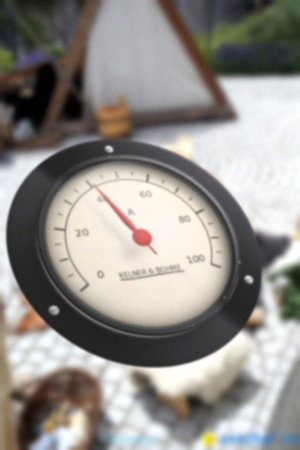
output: value=40 unit=A
